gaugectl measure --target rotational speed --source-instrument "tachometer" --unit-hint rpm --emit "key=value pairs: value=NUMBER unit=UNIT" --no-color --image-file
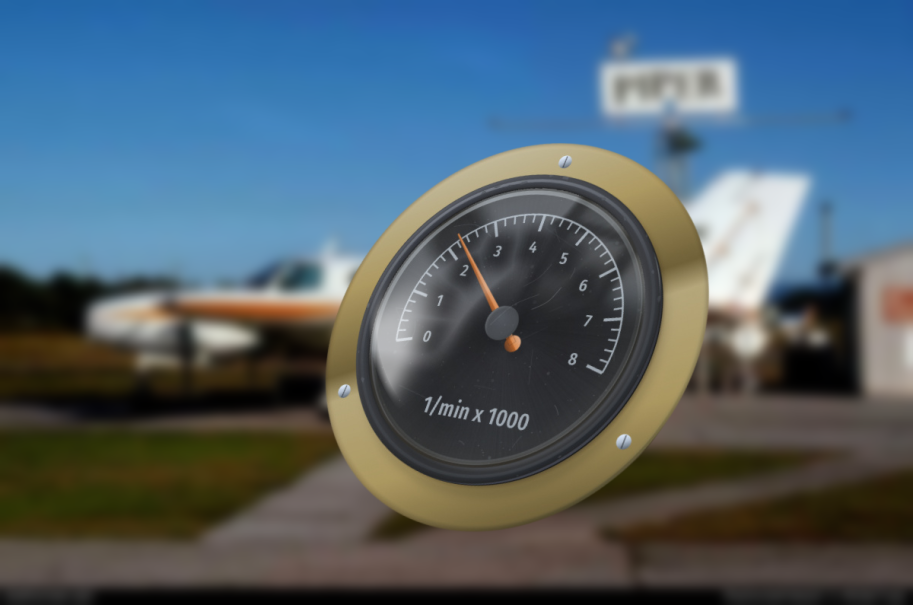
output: value=2300 unit=rpm
